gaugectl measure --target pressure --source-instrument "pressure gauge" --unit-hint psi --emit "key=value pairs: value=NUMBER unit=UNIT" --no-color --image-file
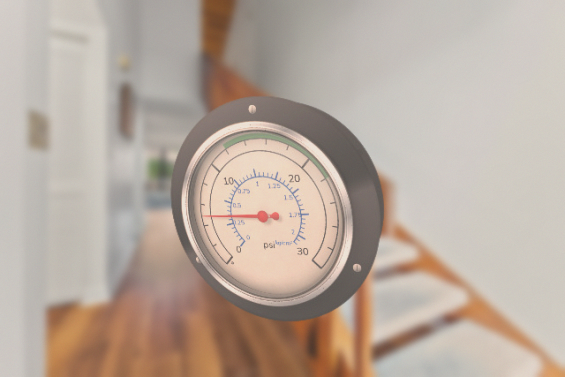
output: value=5 unit=psi
